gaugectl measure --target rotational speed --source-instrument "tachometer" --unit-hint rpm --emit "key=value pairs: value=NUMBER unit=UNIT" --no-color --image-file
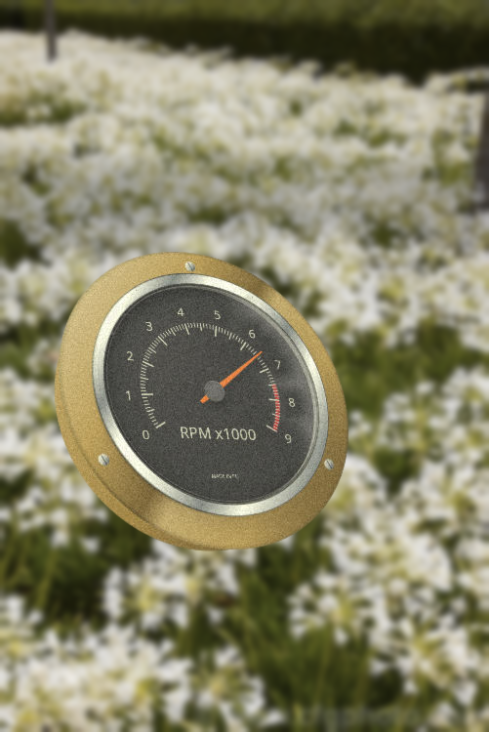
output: value=6500 unit=rpm
